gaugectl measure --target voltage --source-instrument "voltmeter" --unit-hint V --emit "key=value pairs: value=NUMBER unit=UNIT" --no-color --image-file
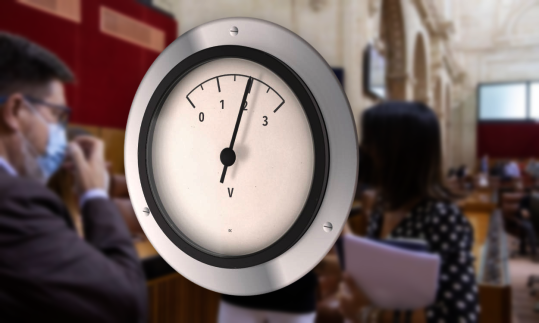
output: value=2 unit=V
